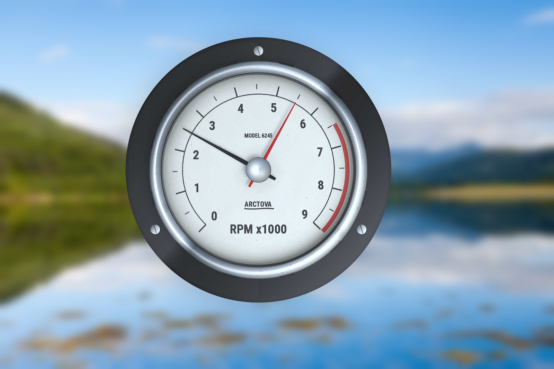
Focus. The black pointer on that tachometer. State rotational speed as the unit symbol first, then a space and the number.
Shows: rpm 2500
